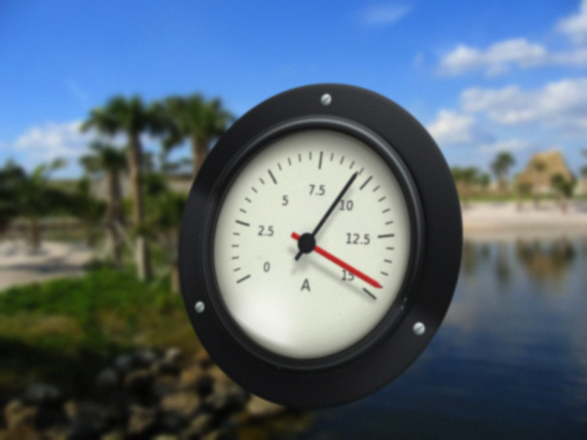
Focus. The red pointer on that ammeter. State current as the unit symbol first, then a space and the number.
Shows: A 14.5
